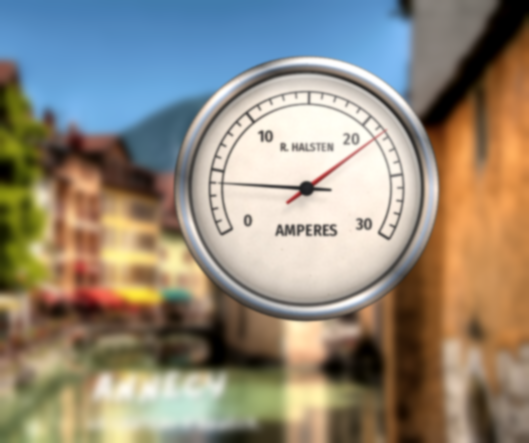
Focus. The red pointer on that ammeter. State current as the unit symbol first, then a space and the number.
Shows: A 21.5
